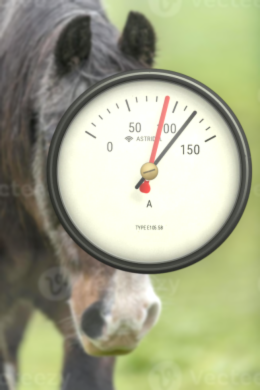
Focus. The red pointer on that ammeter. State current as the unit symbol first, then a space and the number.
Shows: A 90
